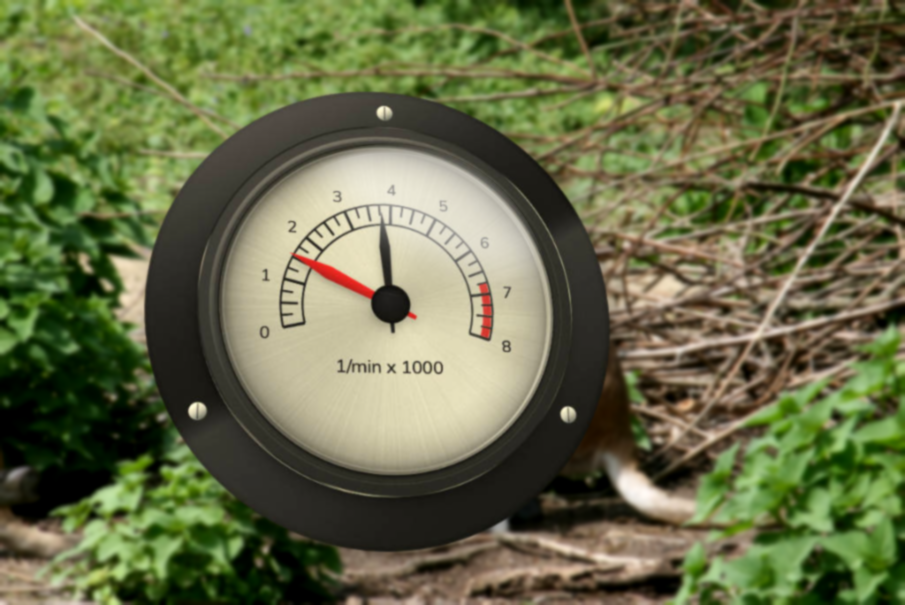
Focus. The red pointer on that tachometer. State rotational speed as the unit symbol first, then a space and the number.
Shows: rpm 1500
